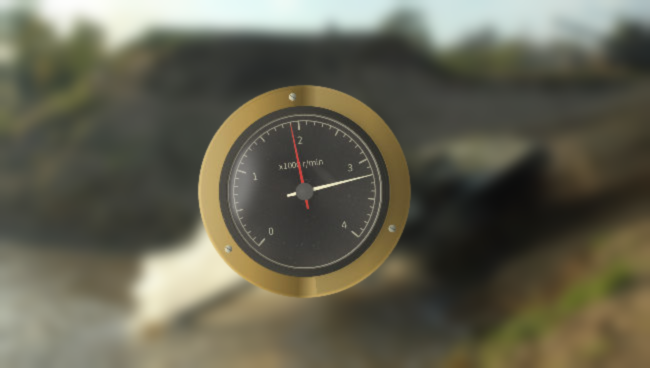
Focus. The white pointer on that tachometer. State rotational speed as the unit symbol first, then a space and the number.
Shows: rpm 3200
